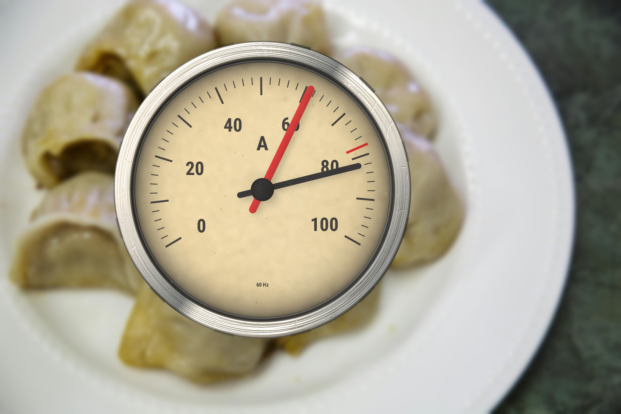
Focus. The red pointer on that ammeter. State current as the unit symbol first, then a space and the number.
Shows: A 61
